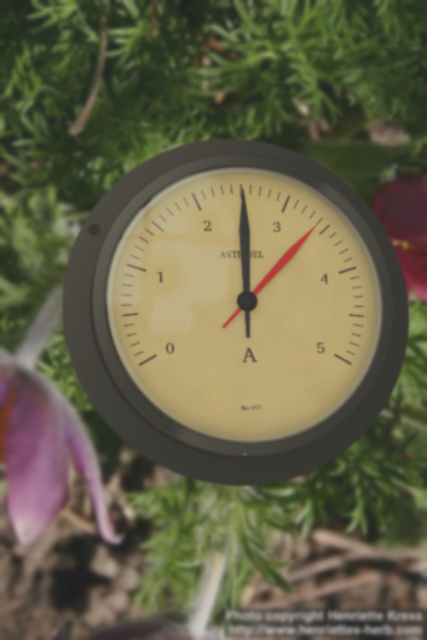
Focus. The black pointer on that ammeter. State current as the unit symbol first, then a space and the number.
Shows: A 2.5
